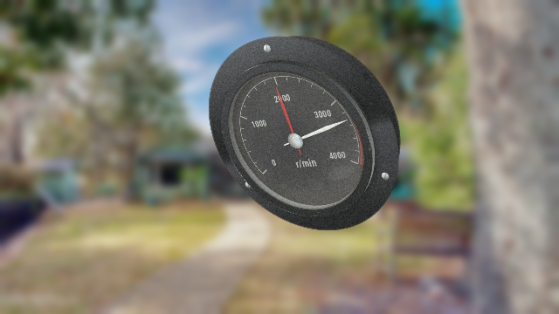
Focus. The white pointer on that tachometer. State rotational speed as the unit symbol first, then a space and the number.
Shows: rpm 3300
